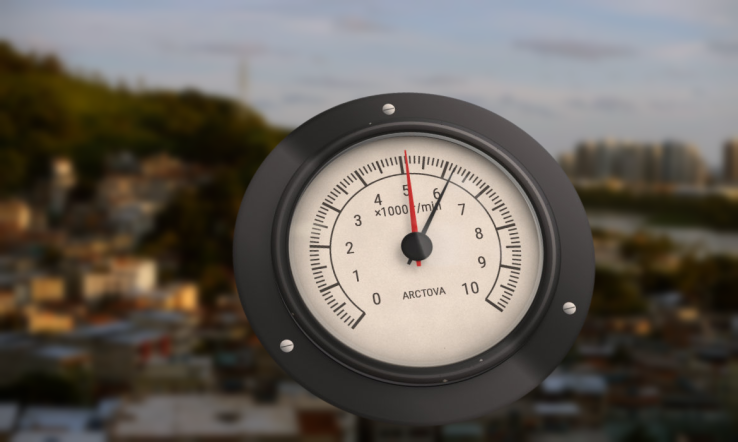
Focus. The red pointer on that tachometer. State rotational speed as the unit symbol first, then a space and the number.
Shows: rpm 5100
